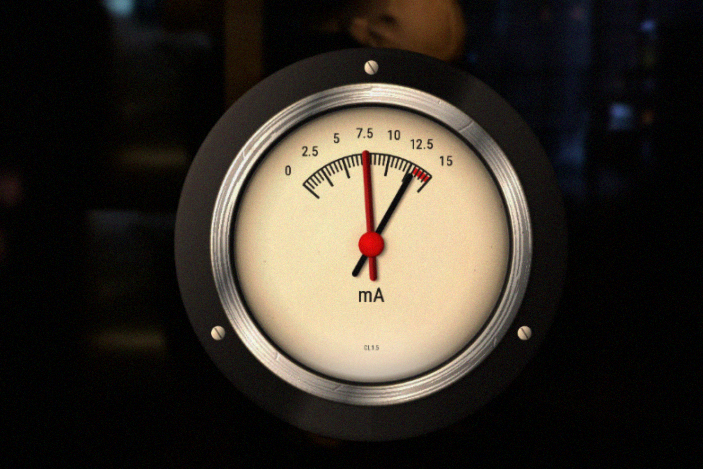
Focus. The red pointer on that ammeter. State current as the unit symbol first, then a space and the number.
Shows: mA 7.5
